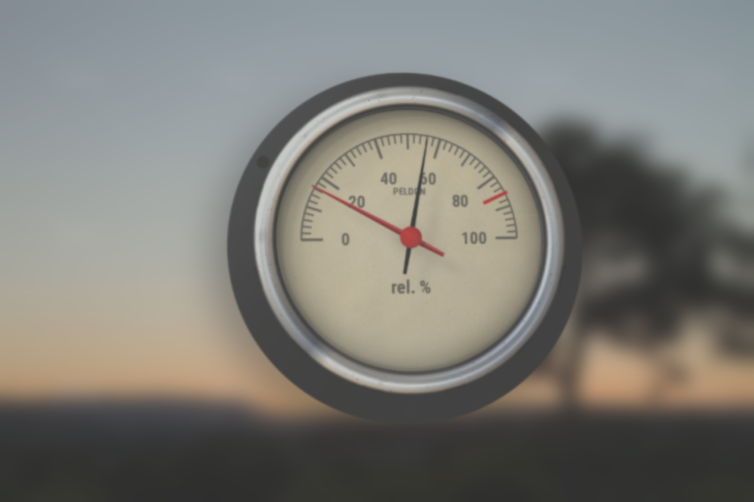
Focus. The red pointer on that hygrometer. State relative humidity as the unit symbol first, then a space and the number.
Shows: % 16
